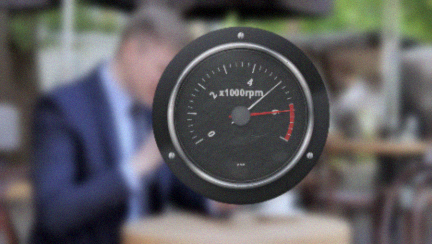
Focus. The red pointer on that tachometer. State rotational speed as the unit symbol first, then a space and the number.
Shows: rpm 6000
